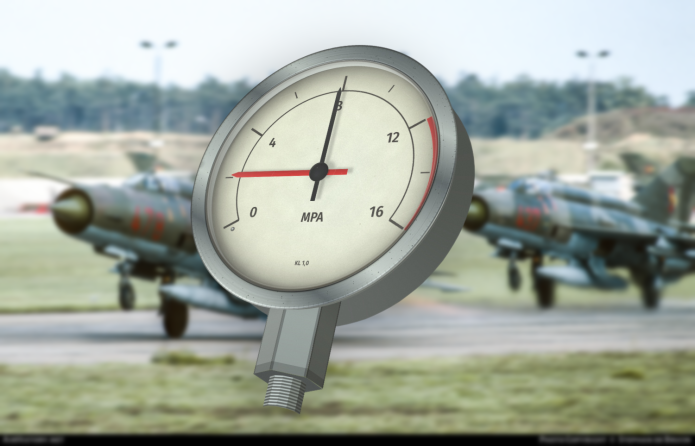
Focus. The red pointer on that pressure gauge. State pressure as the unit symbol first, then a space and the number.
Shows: MPa 2
